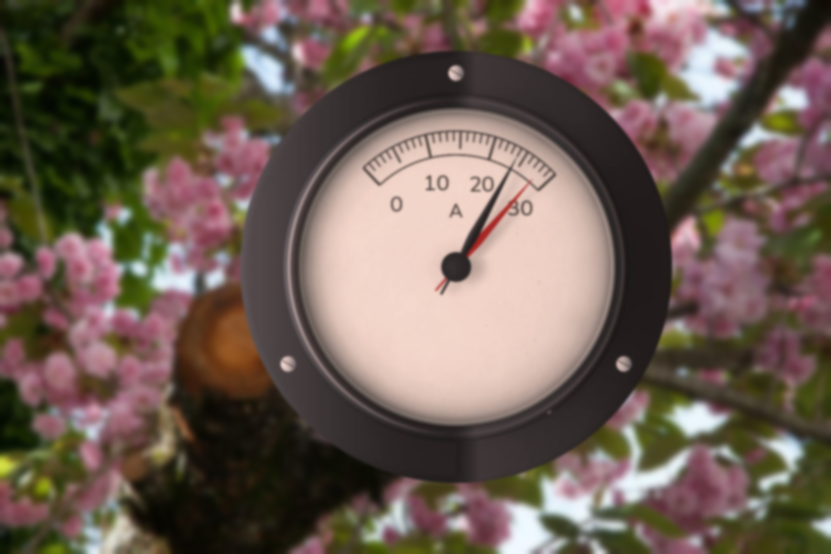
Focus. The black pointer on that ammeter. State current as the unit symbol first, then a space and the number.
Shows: A 24
